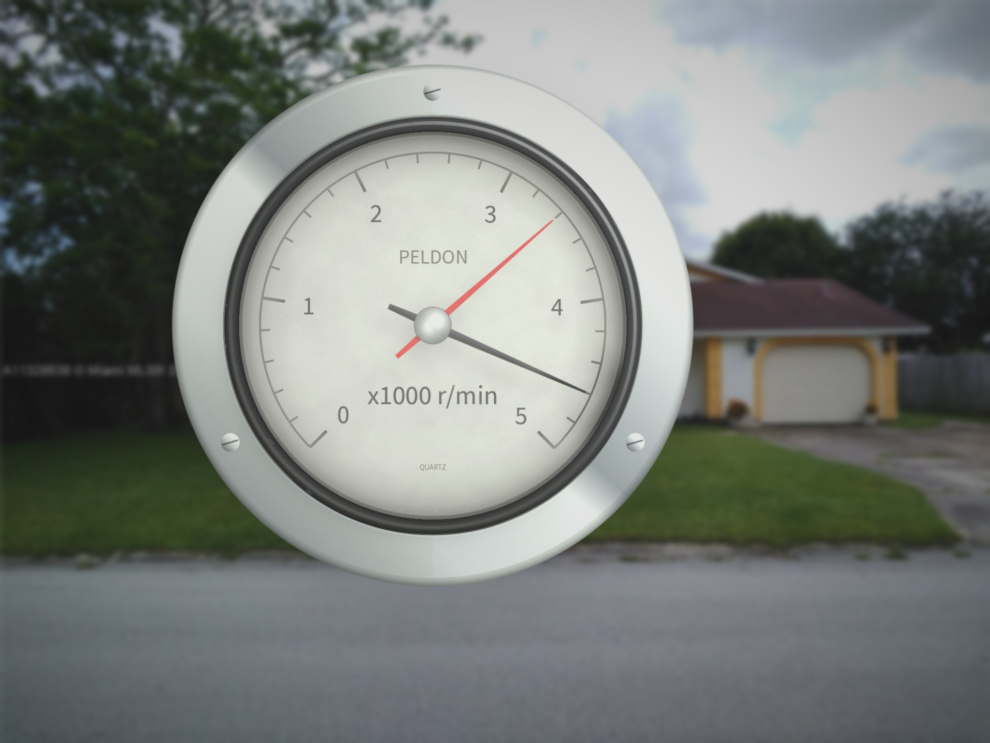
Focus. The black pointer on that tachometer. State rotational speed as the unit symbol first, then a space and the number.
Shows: rpm 4600
